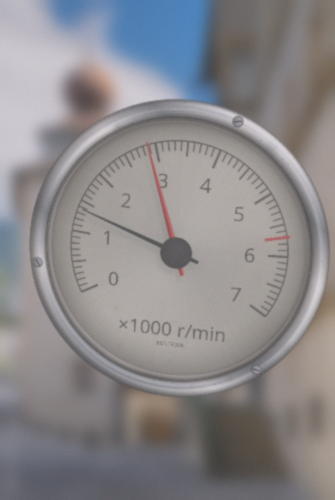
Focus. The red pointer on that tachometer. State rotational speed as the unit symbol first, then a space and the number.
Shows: rpm 2900
